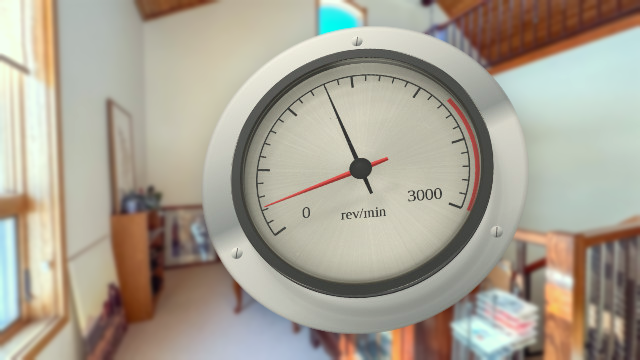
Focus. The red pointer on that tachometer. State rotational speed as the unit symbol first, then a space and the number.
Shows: rpm 200
